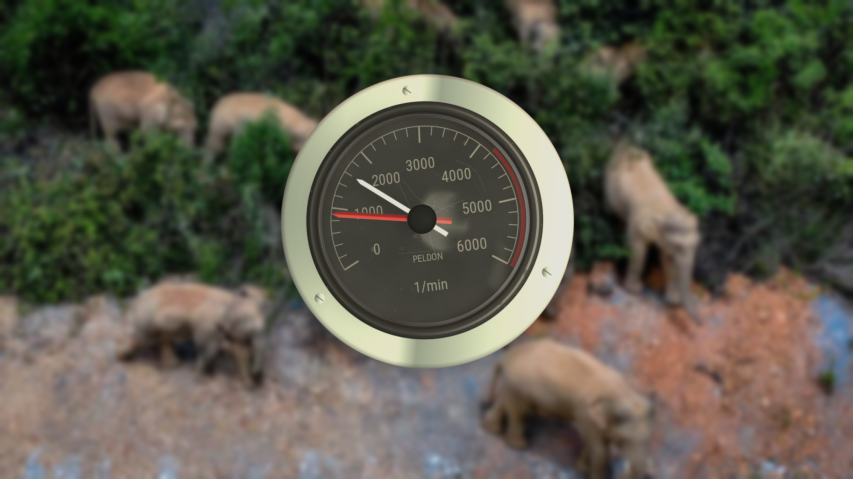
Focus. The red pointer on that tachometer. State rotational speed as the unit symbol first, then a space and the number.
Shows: rpm 900
